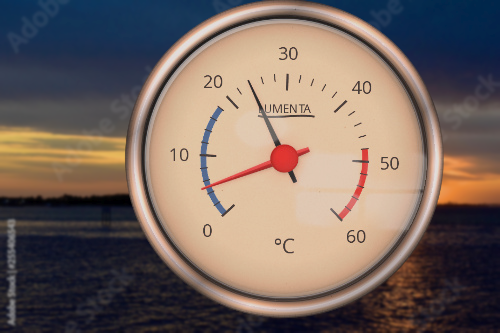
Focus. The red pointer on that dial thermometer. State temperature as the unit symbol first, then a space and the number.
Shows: °C 5
